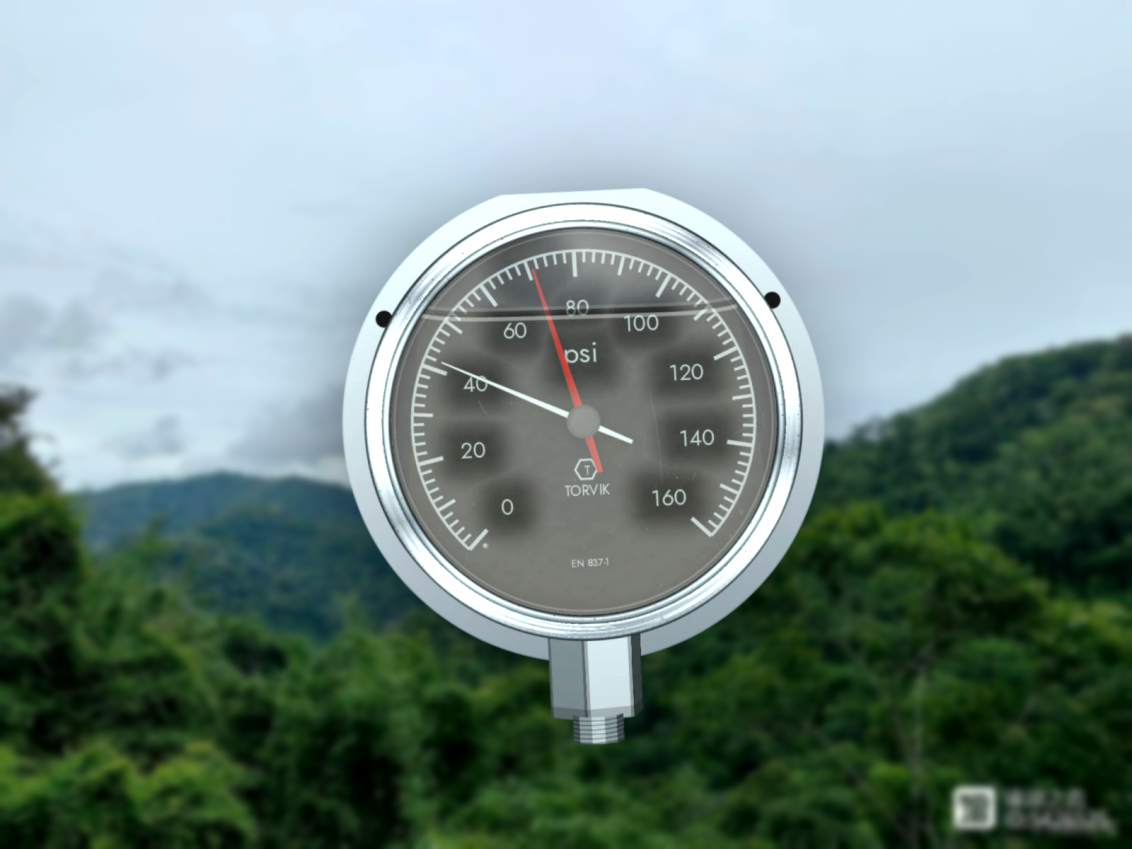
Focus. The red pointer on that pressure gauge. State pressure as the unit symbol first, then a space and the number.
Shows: psi 71
